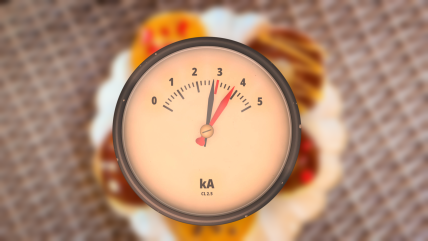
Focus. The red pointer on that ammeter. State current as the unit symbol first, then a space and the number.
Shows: kA 3.8
